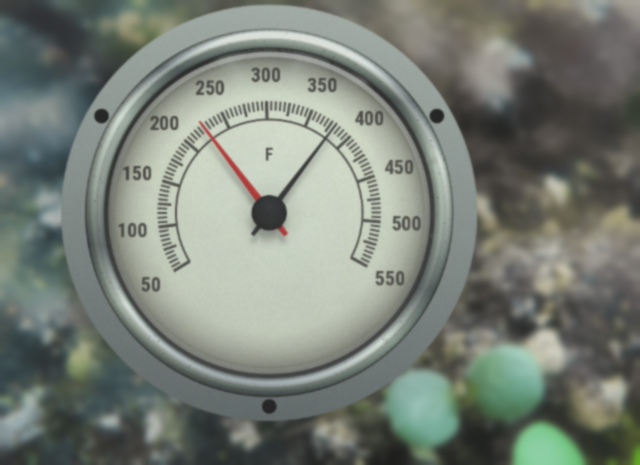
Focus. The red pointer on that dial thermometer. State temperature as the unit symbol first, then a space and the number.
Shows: °F 225
